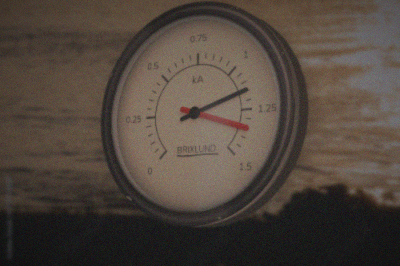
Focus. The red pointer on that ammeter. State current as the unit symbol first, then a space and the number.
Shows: kA 1.35
